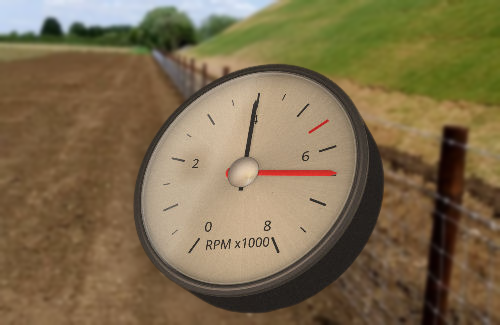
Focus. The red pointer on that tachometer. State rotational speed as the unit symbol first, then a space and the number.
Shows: rpm 6500
